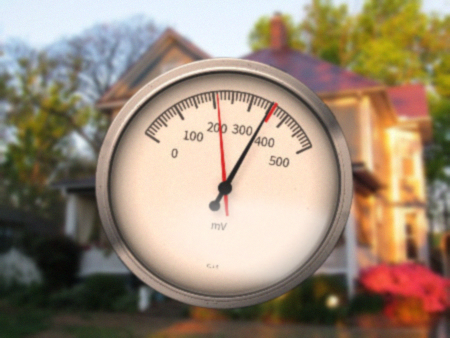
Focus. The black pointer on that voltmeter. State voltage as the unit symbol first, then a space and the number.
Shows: mV 350
